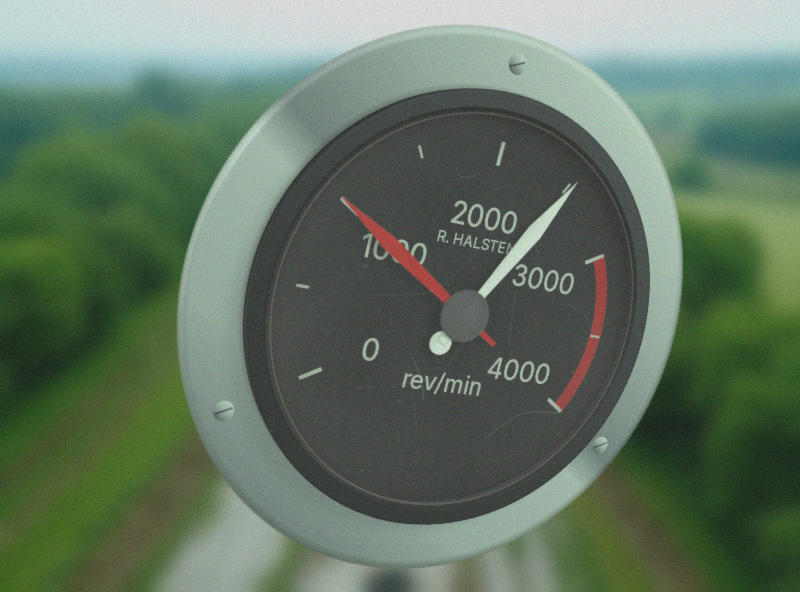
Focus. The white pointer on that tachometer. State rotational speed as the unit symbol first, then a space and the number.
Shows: rpm 2500
